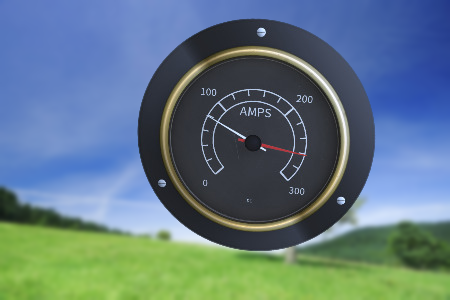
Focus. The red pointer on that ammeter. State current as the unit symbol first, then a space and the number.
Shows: A 260
